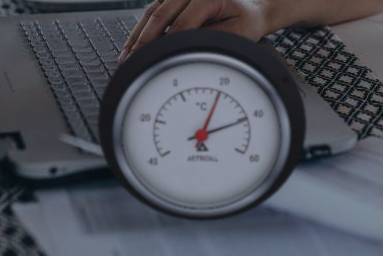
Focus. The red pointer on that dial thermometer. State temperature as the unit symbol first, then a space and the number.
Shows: °C 20
